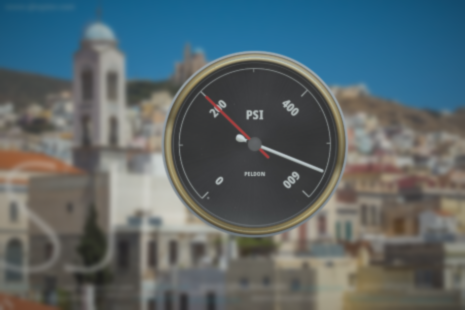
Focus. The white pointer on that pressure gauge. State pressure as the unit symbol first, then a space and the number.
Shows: psi 550
